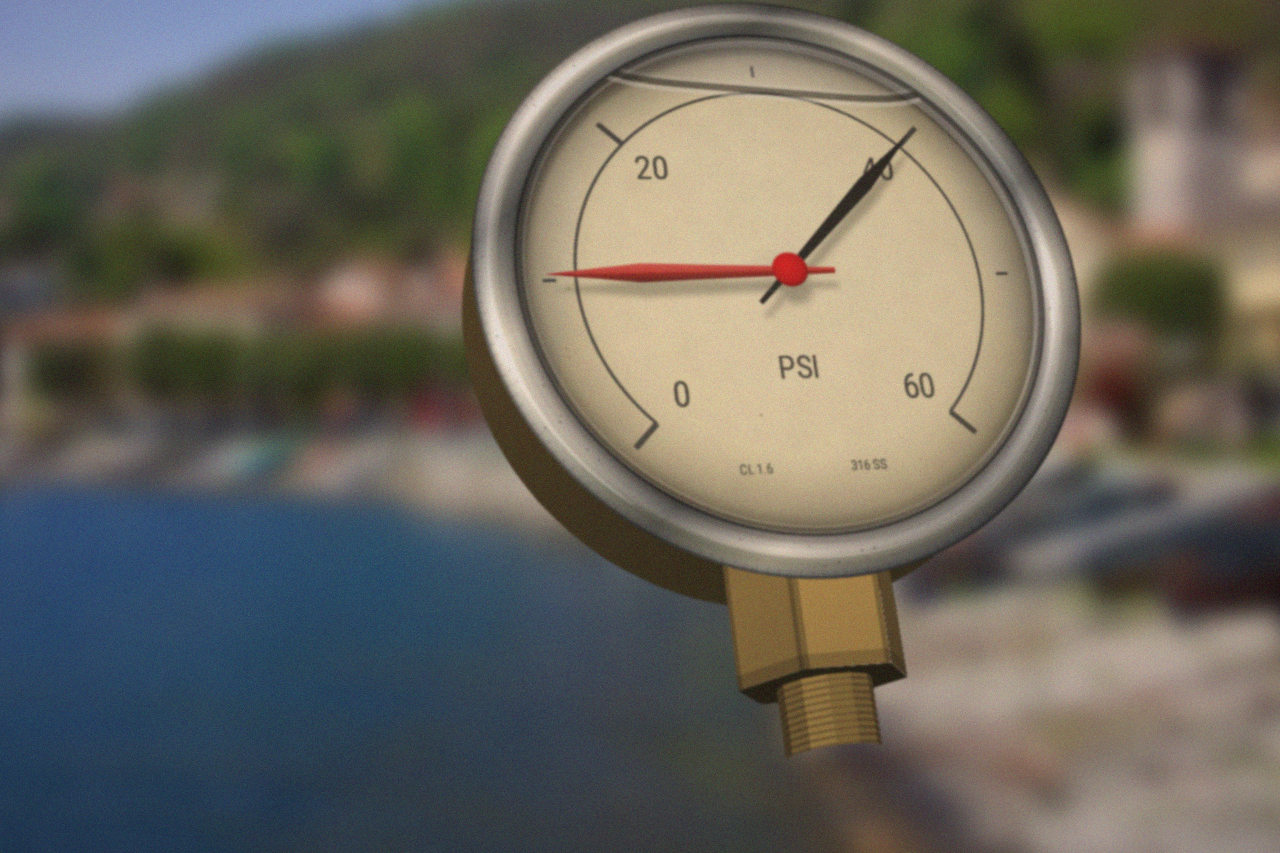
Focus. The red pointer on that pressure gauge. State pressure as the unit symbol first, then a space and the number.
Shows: psi 10
